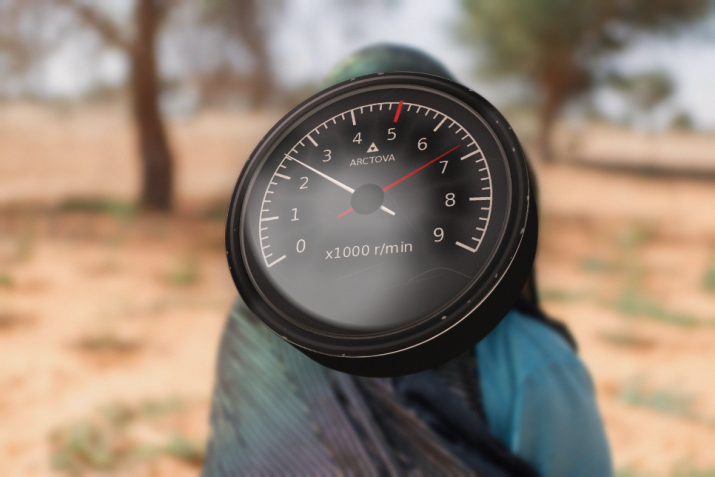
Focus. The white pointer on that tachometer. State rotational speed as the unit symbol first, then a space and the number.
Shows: rpm 2400
